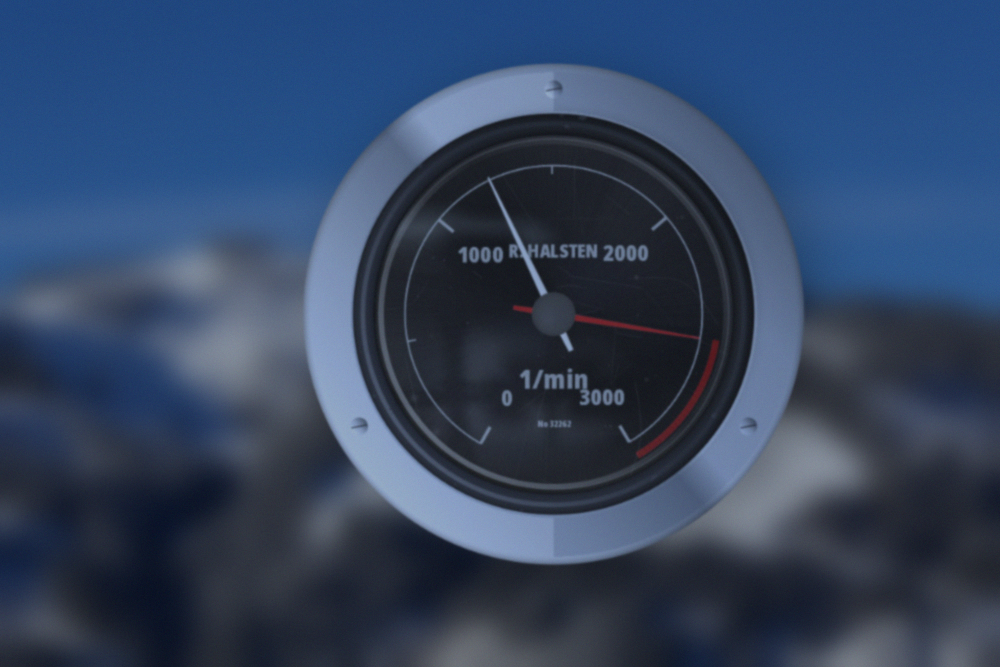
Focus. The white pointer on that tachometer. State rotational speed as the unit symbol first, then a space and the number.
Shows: rpm 1250
